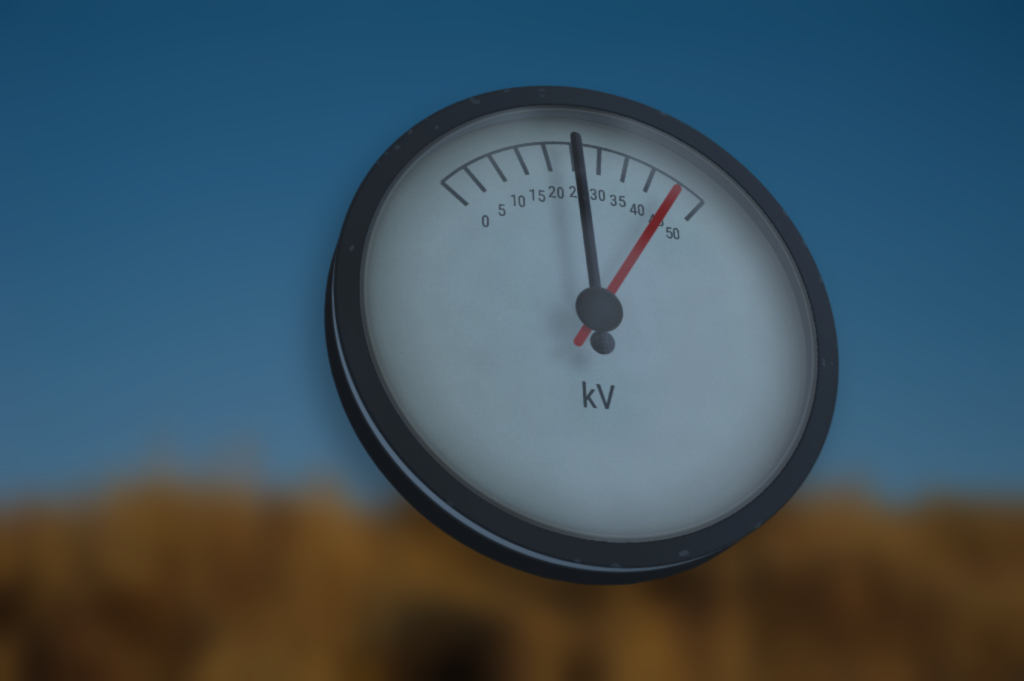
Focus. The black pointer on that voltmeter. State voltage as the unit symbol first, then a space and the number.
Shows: kV 25
